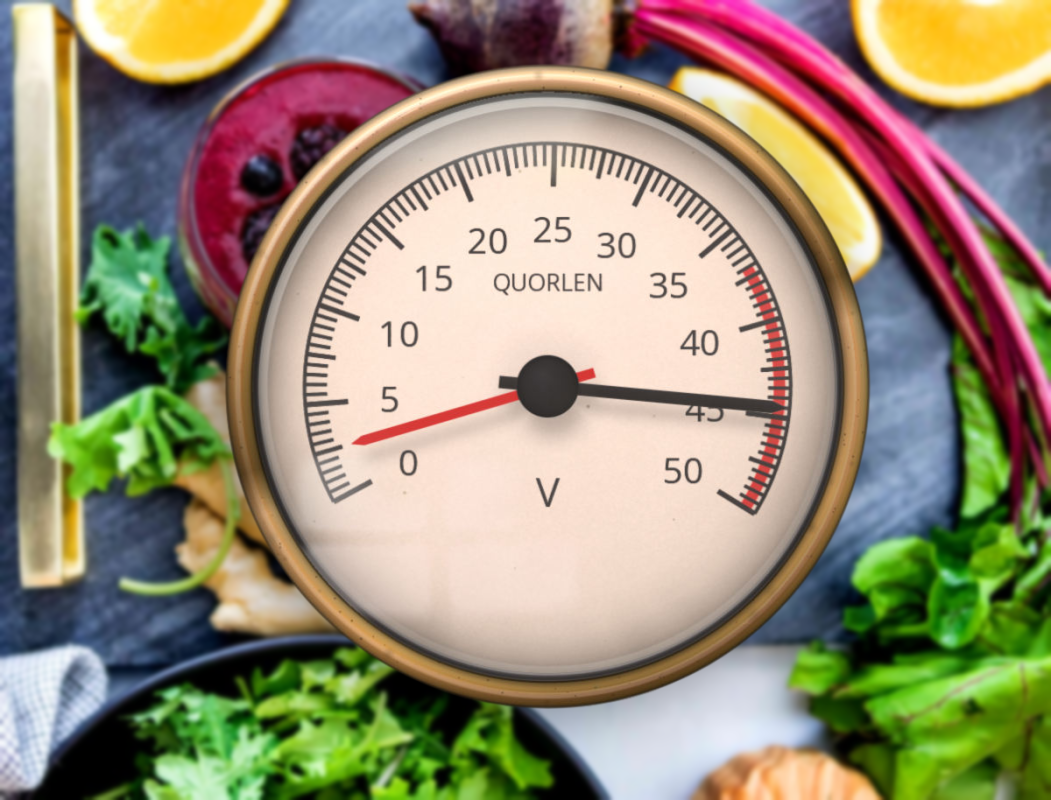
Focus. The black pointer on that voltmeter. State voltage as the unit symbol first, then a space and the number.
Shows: V 44.5
